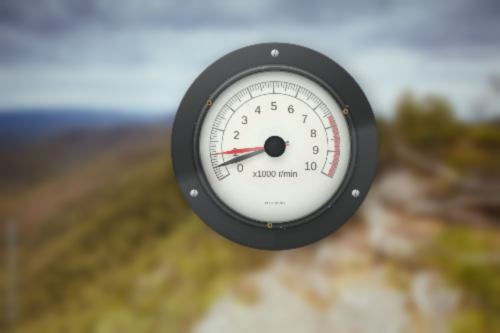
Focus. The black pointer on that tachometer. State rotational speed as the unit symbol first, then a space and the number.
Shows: rpm 500
